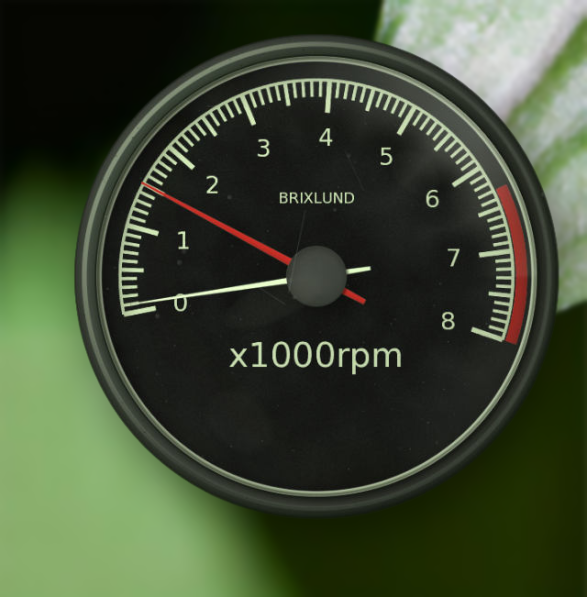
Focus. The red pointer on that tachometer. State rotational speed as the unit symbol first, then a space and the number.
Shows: rpm 1500
